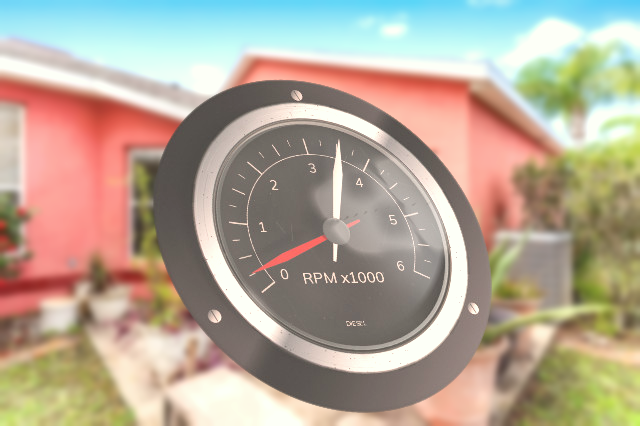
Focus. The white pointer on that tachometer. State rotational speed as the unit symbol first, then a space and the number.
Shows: rpm 3500
